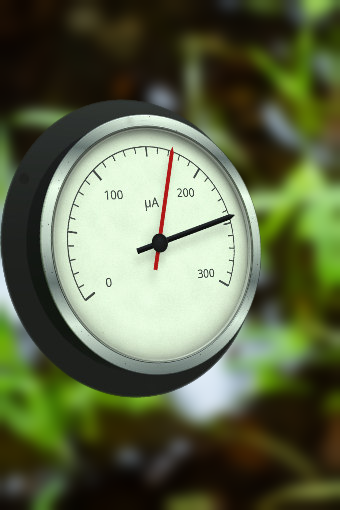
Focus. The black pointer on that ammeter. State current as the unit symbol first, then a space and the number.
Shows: µA 245
